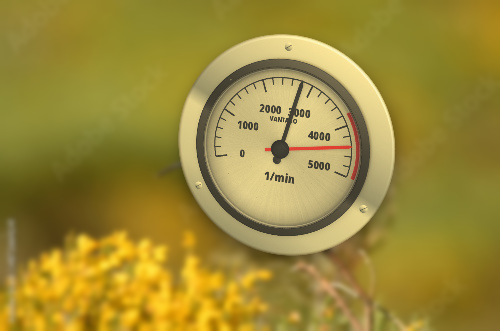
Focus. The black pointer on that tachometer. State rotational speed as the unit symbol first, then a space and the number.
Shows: rpm 2800
